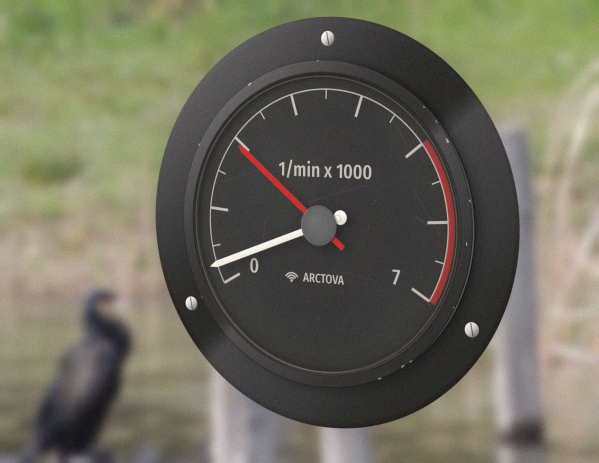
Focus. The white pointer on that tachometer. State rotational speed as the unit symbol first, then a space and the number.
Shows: rpm 250
